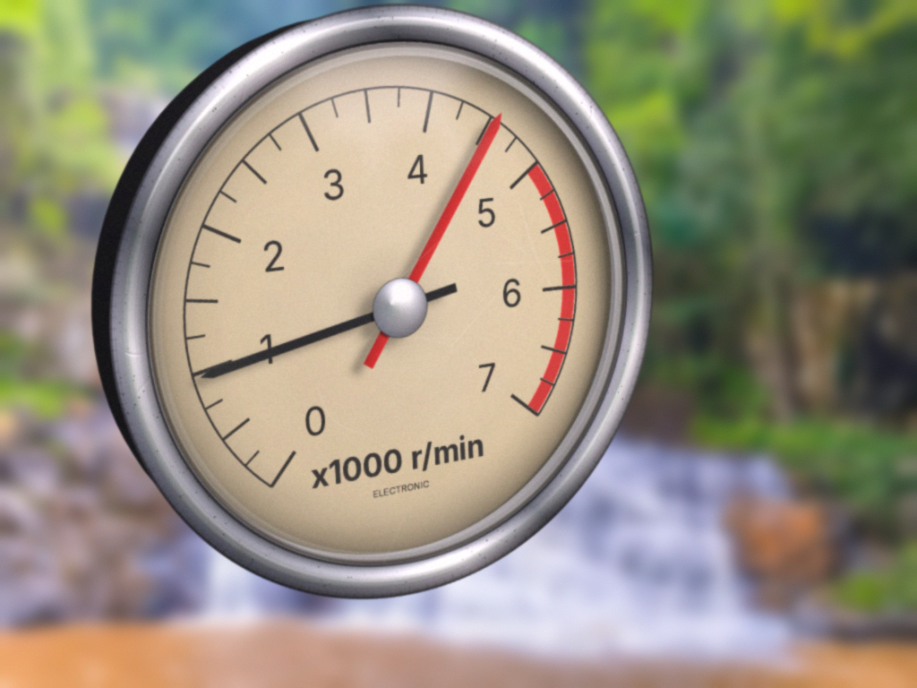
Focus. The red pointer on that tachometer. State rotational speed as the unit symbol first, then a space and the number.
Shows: rpm 4500
